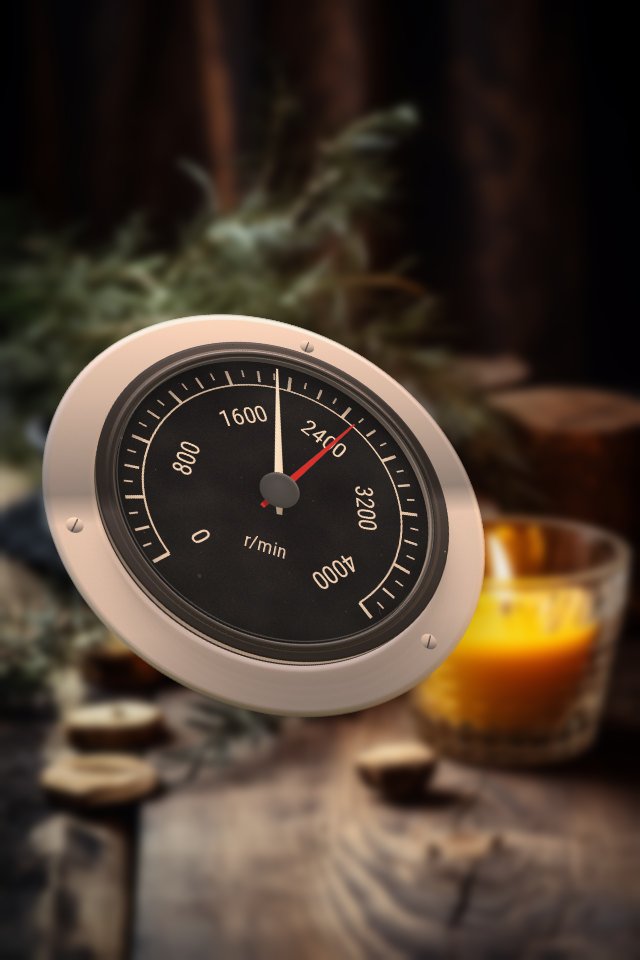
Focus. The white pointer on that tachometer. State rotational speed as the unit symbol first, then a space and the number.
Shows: rpm 1900
